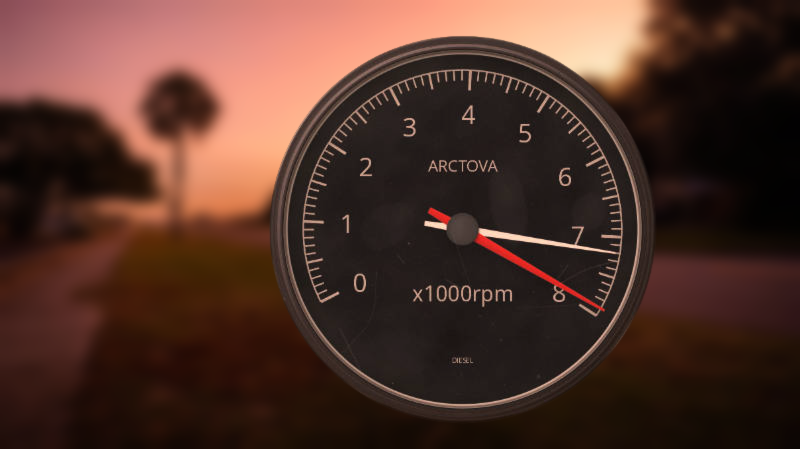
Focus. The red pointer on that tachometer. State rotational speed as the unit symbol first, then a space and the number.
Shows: rpm 7900
